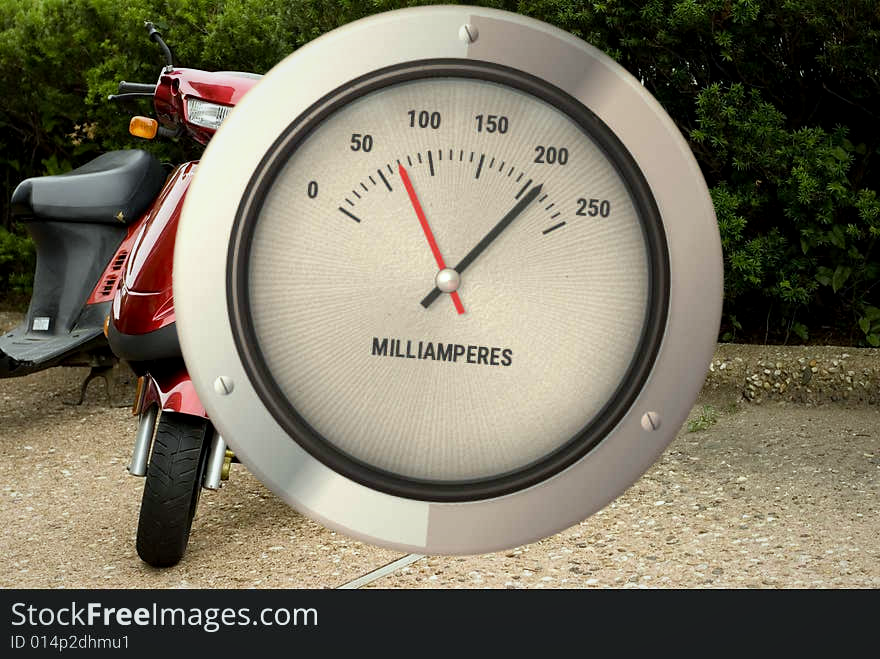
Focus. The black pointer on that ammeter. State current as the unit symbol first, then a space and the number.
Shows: mA 210
